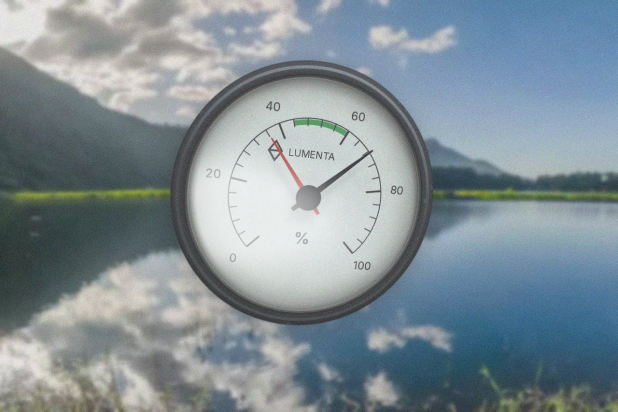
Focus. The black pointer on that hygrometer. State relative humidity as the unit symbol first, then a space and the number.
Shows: % 68
